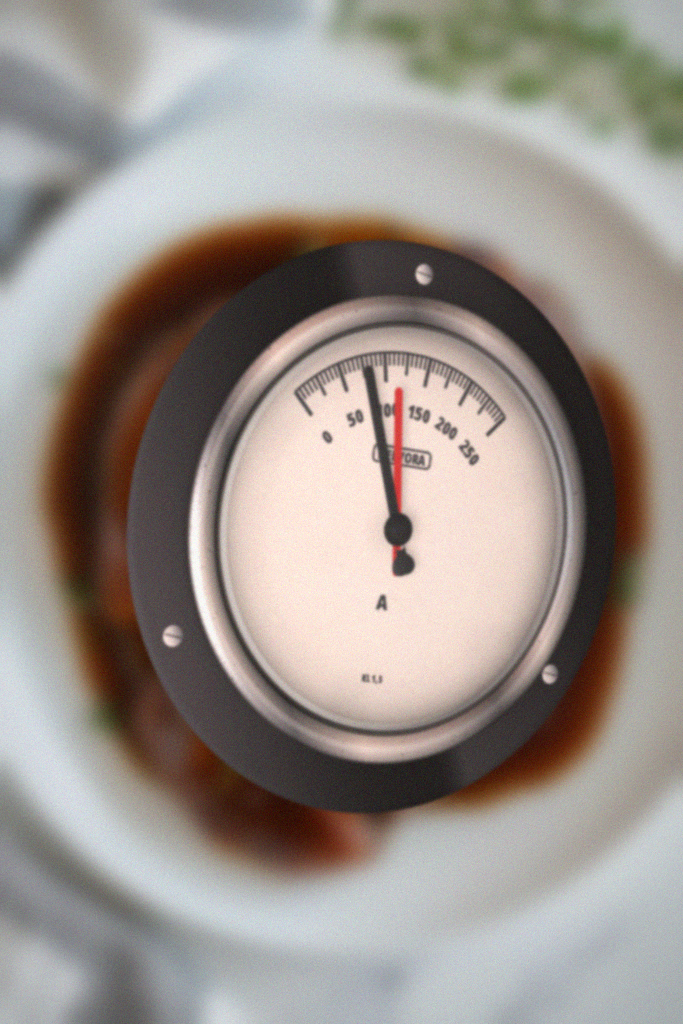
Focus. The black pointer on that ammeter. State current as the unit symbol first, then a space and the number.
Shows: A 75
